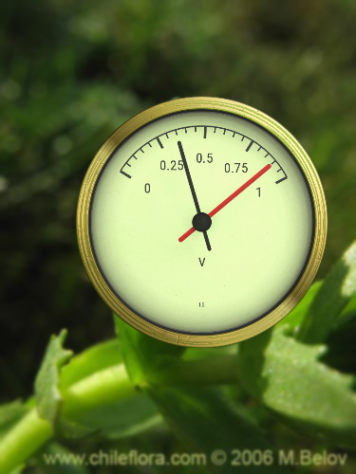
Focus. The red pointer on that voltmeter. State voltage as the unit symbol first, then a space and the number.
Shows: V 0.9
